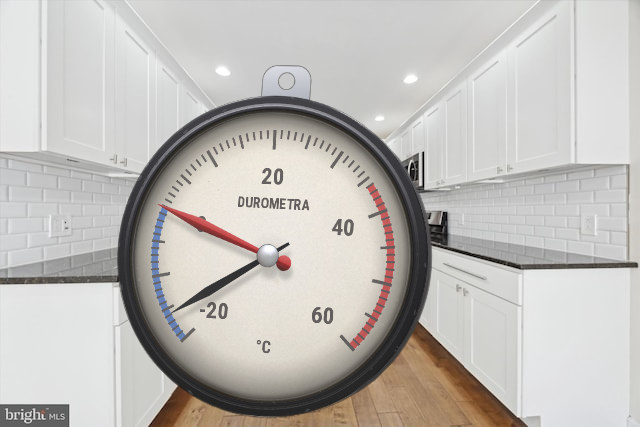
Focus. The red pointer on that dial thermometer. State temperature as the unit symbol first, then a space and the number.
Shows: °C 0
